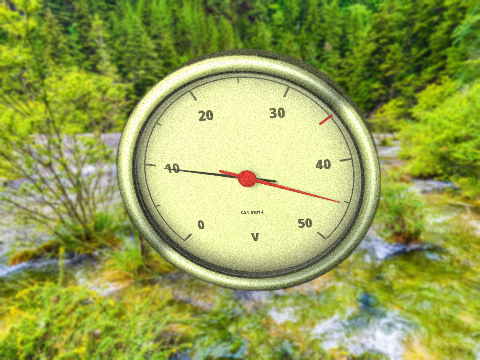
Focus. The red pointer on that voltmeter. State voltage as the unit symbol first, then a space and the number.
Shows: V 45
